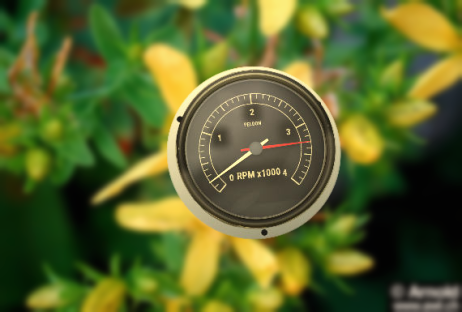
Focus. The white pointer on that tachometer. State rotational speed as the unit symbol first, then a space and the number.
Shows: rpm 200
